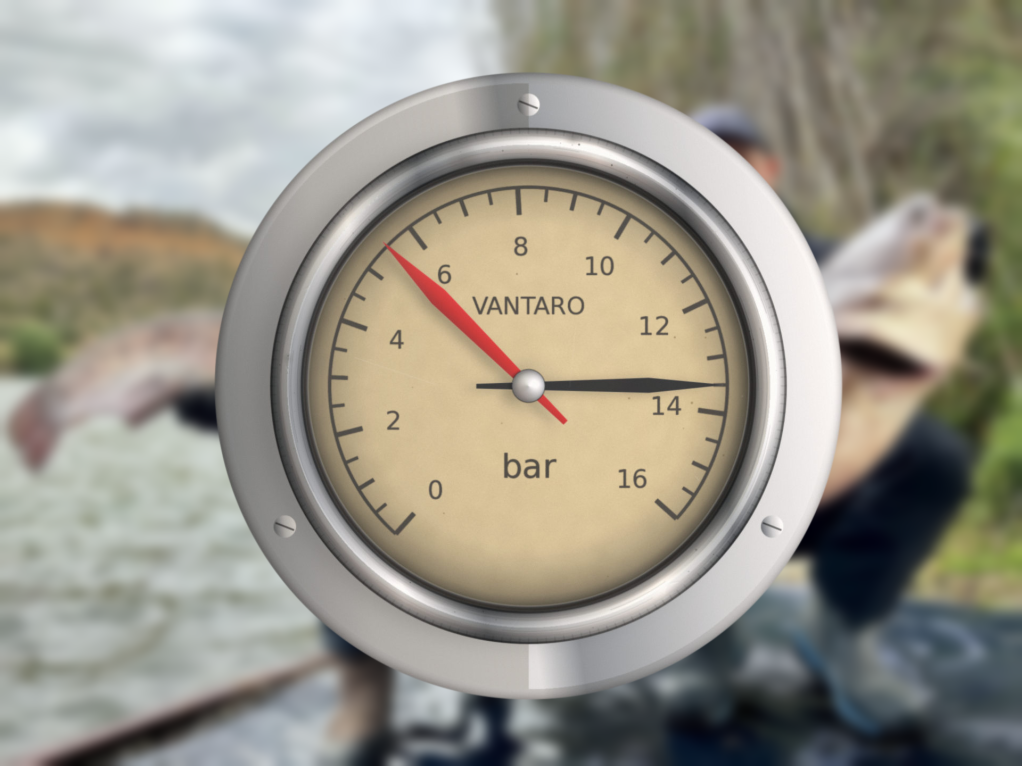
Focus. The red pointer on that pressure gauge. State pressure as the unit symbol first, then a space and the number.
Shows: bar 5.5
